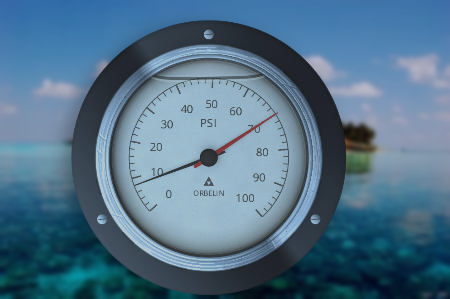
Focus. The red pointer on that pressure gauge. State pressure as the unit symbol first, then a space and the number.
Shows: psi 70
